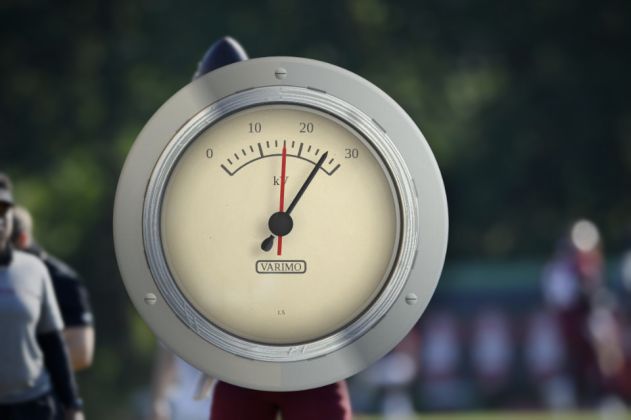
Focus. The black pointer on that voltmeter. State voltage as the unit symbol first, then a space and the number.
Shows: kV 26
